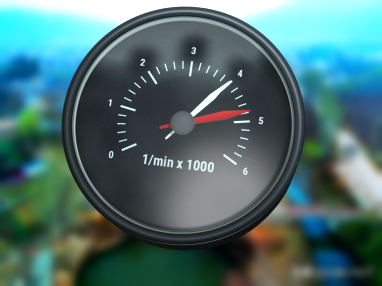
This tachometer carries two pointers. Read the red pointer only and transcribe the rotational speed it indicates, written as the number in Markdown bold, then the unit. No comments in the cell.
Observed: **4800** rpm
